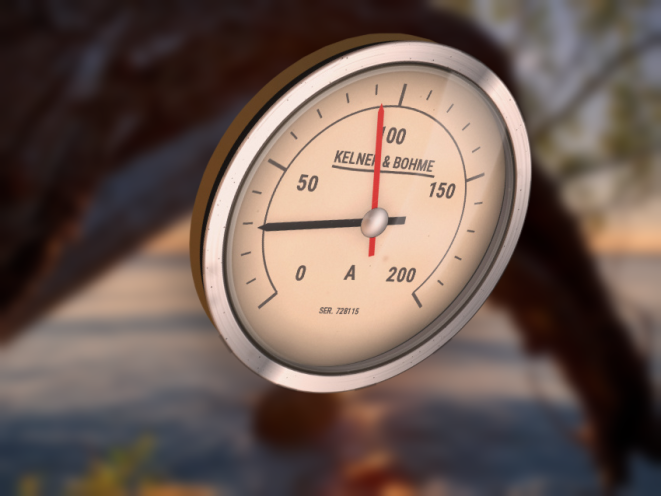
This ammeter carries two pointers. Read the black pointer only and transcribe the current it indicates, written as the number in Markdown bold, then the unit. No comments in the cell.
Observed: **30** A
